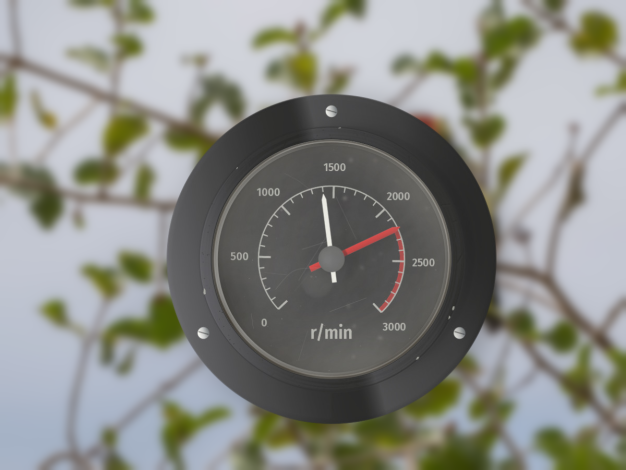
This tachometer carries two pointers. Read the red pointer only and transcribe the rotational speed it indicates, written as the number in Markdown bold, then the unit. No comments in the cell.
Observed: **2200** rpm
